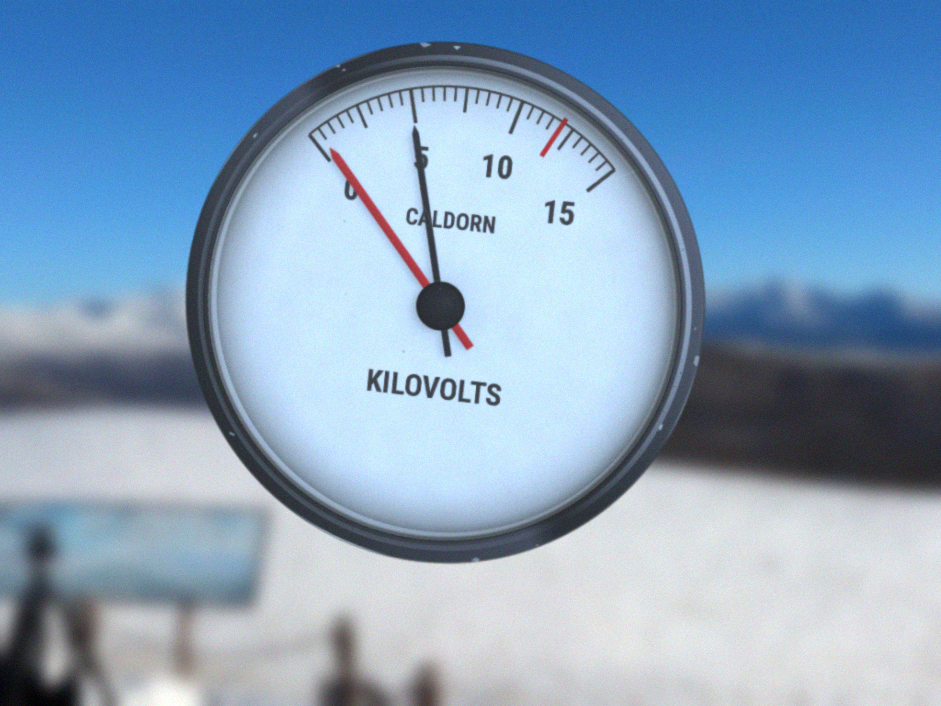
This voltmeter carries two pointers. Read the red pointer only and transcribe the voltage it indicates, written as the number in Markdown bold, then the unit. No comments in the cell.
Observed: **0.5** kV
